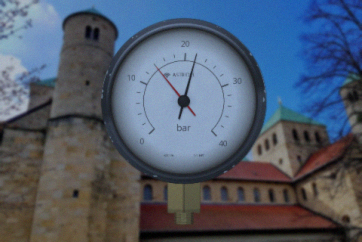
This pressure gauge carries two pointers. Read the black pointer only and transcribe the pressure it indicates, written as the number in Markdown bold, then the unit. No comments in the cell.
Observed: **22** bar
